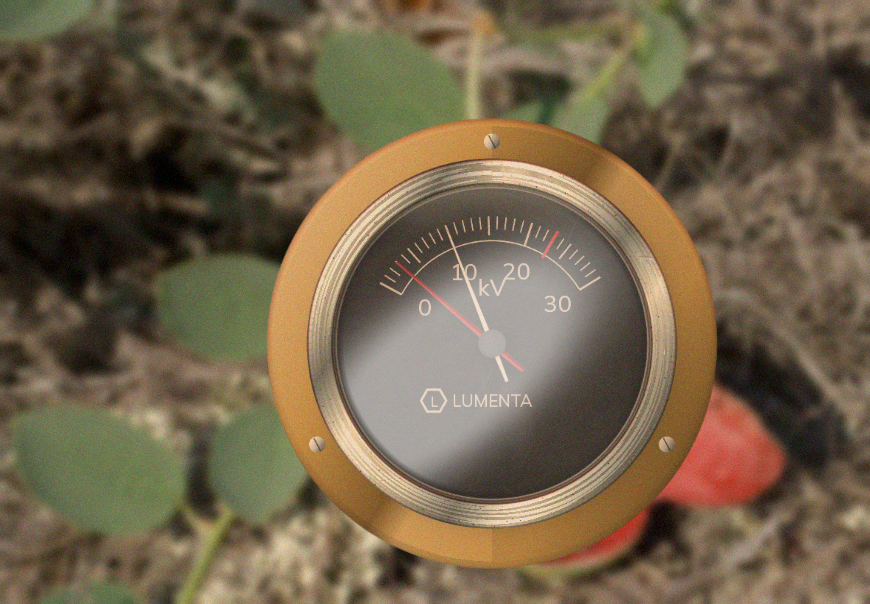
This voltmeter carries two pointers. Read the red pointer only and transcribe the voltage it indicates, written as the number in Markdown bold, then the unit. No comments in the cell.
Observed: **3** kV
